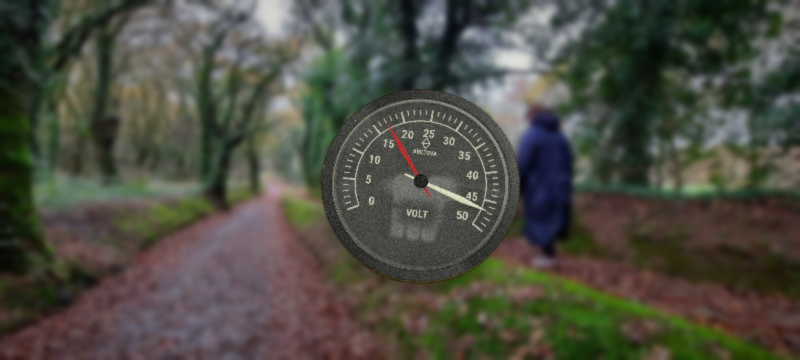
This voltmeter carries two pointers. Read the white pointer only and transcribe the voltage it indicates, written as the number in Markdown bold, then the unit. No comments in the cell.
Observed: **47** V
